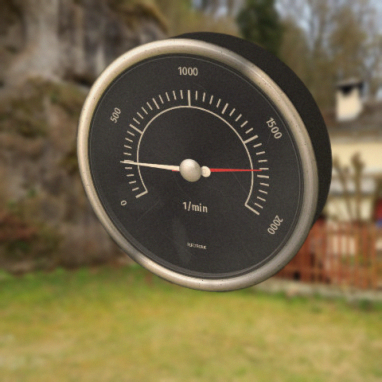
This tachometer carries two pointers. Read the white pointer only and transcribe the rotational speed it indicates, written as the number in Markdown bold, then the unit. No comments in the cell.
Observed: **250** rpm
